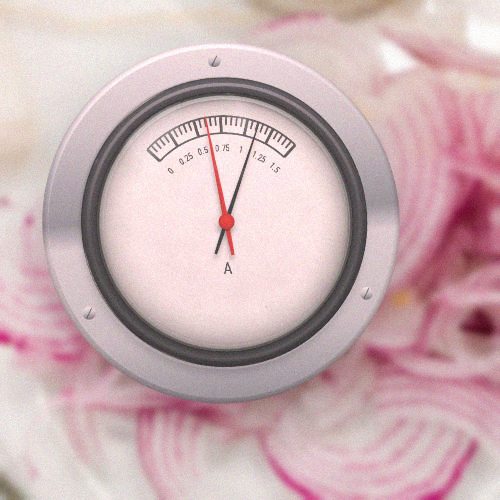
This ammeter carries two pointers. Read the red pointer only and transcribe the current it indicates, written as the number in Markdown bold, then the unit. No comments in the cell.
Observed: **0.6** A
